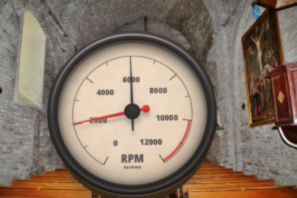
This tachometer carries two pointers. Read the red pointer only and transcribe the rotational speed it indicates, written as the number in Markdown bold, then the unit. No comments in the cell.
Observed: **2000** rpm
